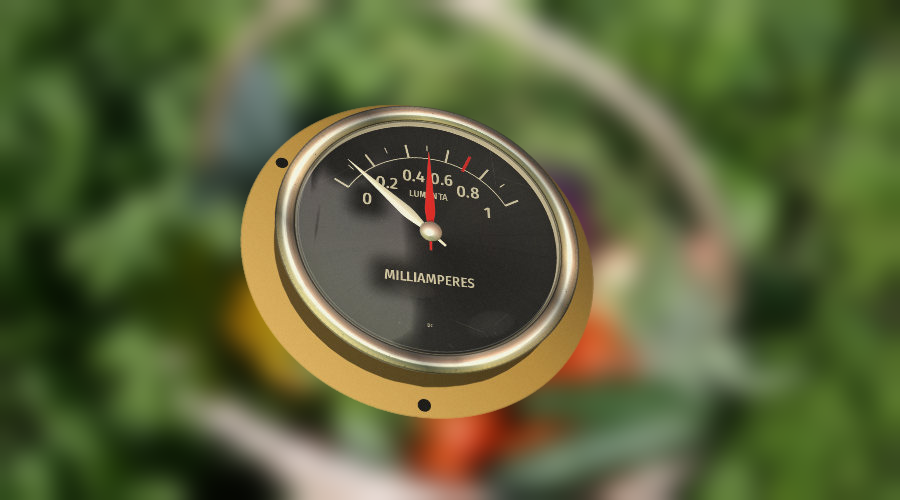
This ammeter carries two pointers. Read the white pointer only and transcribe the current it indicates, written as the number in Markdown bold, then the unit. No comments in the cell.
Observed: **0.1** mA
